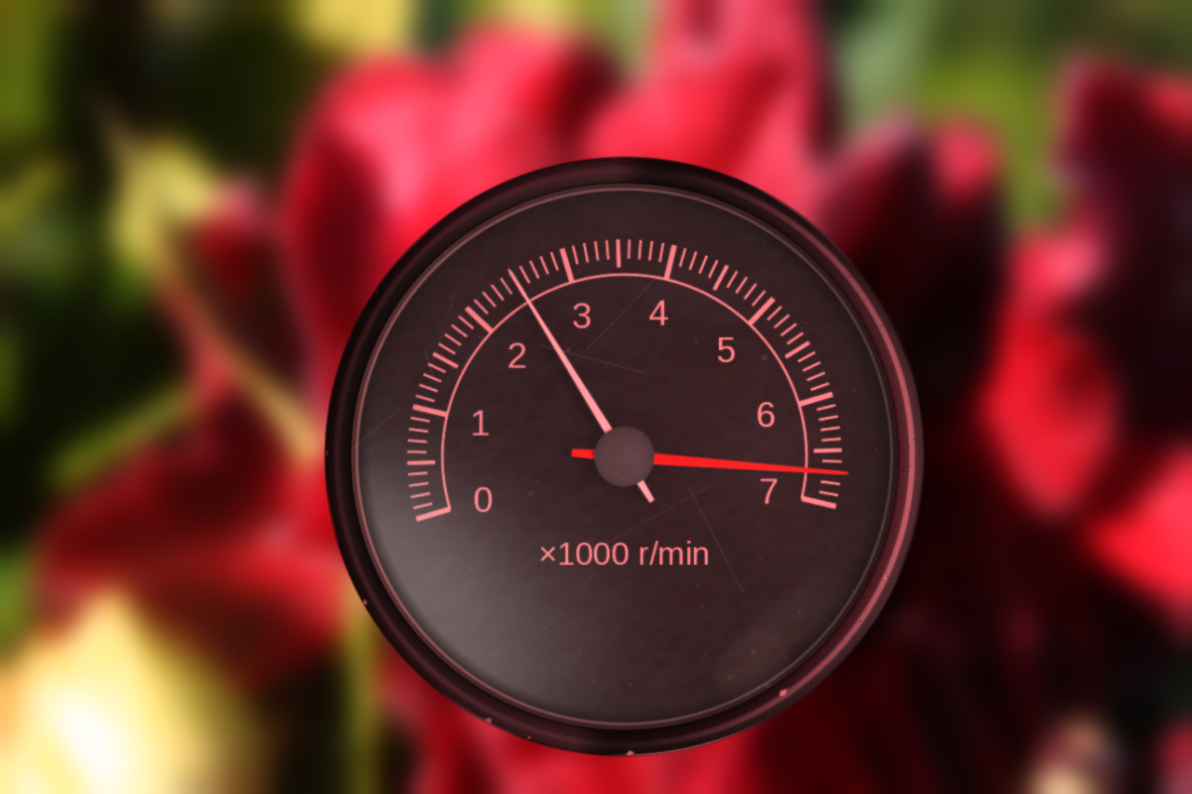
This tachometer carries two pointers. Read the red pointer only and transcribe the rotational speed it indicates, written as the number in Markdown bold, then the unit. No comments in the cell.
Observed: **6700** rpm
